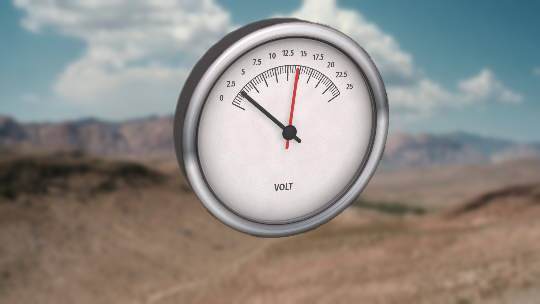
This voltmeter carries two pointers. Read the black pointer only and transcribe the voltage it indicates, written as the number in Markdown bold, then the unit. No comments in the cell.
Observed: **2.5** V
